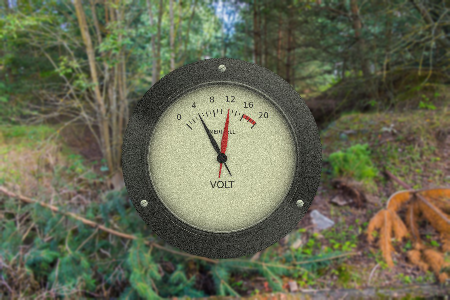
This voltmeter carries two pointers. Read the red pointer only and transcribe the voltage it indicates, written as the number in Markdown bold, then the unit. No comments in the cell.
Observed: **12** V
